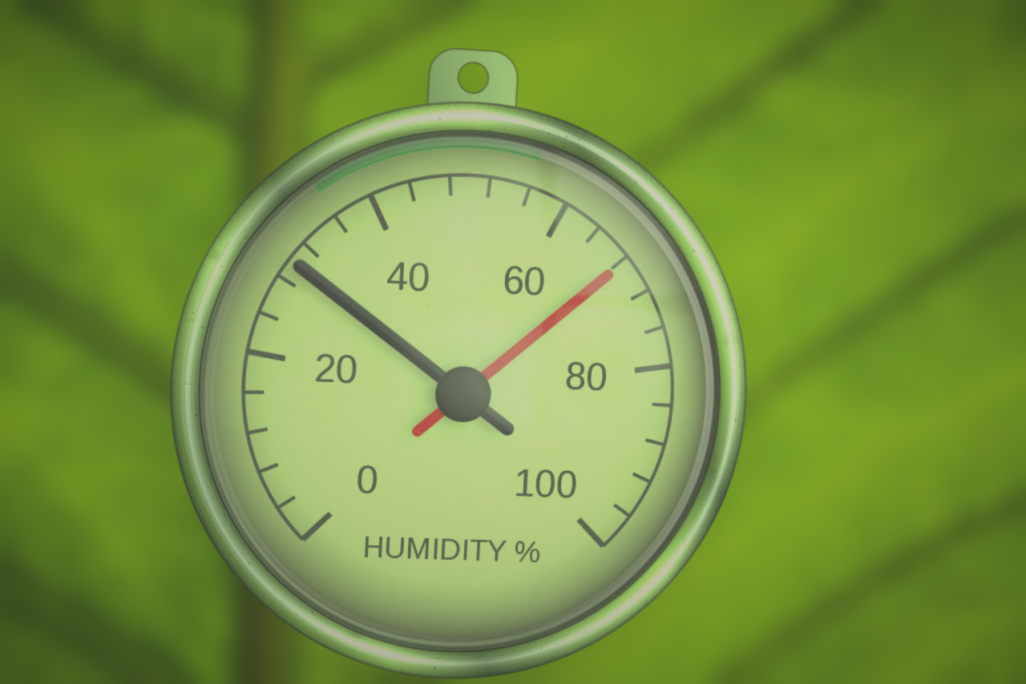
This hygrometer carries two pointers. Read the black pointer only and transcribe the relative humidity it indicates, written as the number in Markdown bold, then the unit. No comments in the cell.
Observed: **30** %
